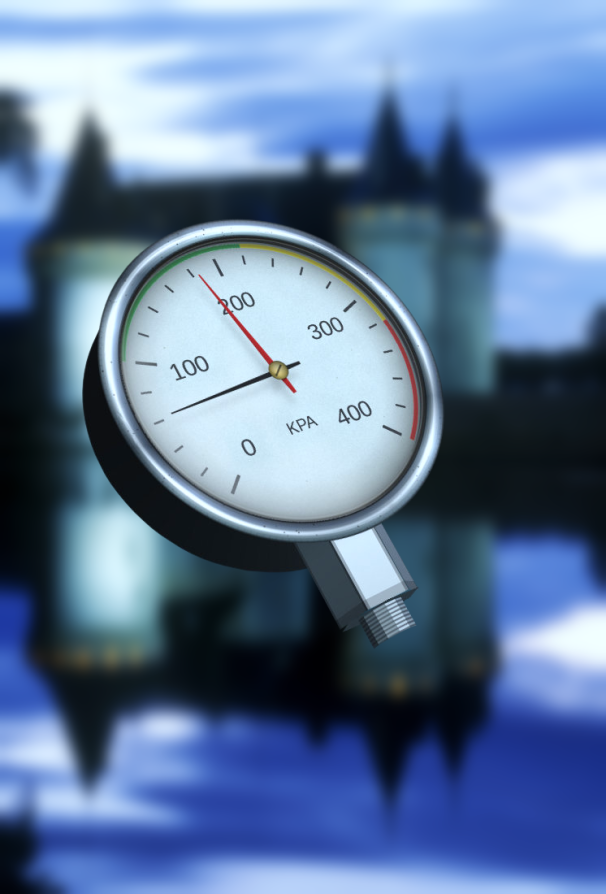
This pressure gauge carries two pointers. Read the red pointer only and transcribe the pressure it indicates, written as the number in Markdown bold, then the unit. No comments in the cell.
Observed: **180** kPa
